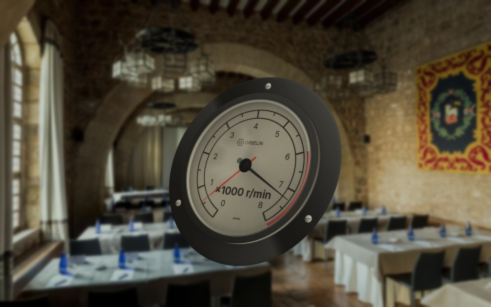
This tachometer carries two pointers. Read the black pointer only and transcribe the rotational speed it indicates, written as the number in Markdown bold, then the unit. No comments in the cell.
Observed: **7250** rpm
